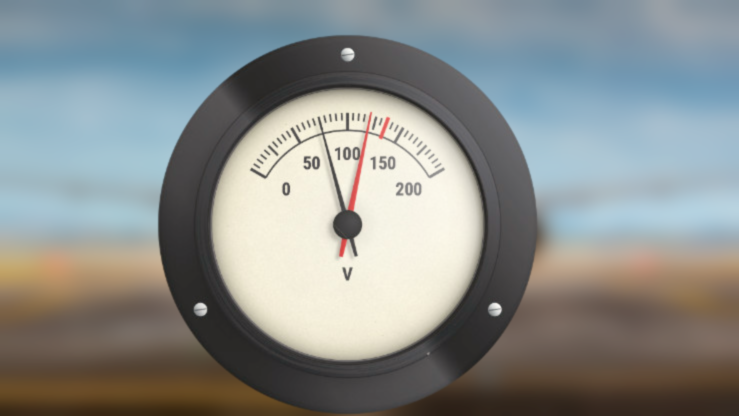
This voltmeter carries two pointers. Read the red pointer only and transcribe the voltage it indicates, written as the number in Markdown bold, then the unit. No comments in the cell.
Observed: **120** V
